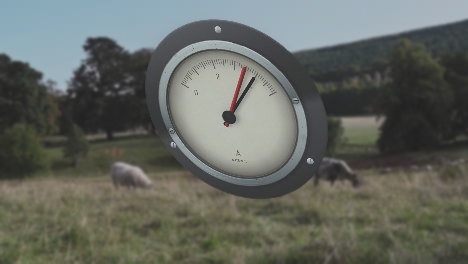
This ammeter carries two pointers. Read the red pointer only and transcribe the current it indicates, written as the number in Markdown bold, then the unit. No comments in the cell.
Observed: **3.5** A
